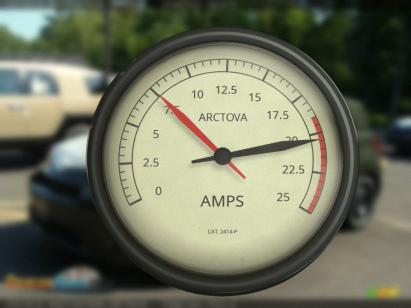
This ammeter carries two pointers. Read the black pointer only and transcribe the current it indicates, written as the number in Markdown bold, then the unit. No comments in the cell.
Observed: **20.5** A
